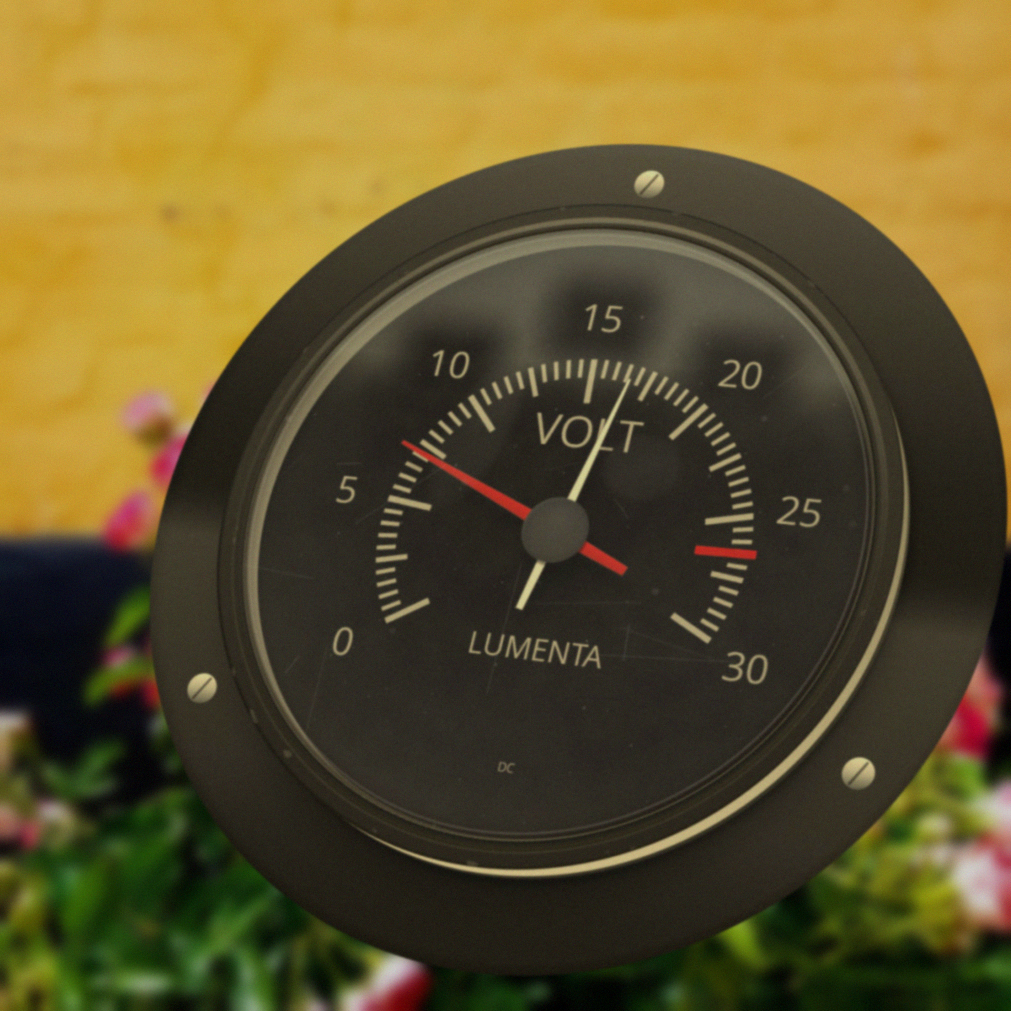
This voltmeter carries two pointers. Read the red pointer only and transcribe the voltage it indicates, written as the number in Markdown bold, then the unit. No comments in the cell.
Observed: **7** V
